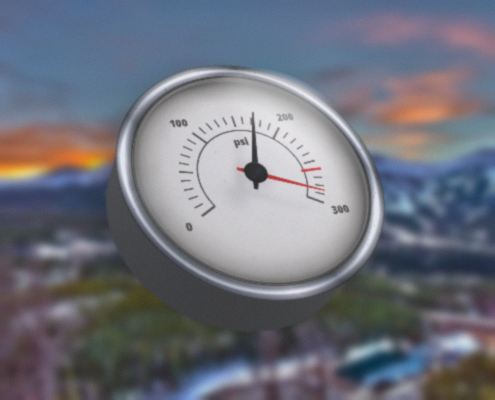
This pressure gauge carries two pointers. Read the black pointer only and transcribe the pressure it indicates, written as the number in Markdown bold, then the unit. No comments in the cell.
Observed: **170** psi
